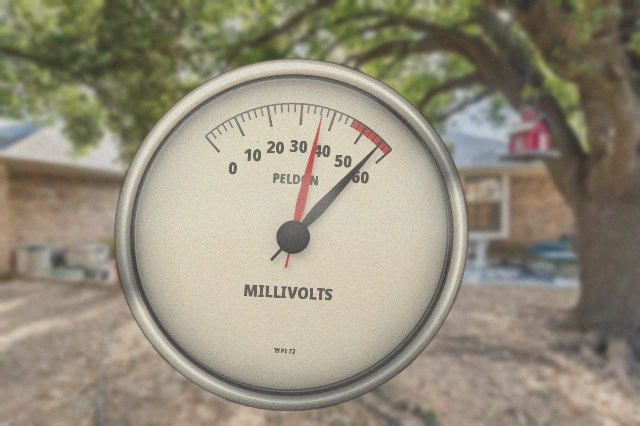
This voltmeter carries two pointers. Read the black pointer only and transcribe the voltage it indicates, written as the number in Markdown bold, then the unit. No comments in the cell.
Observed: **56** mV
